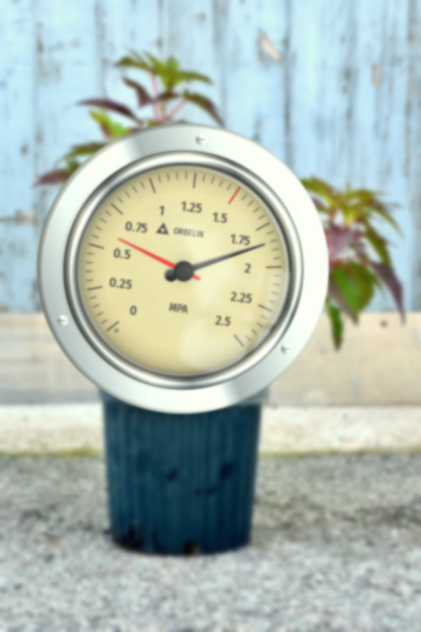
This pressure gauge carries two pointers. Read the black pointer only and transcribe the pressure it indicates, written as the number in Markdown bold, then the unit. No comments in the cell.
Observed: **1.85** MPa
